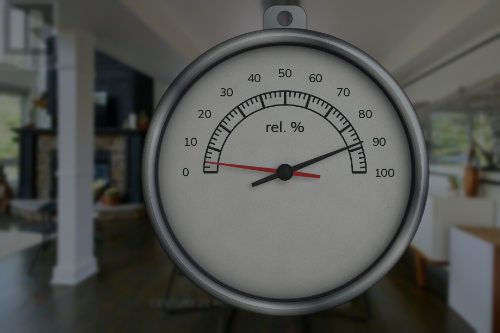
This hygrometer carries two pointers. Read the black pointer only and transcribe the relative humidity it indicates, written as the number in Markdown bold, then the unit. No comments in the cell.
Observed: **88** %
